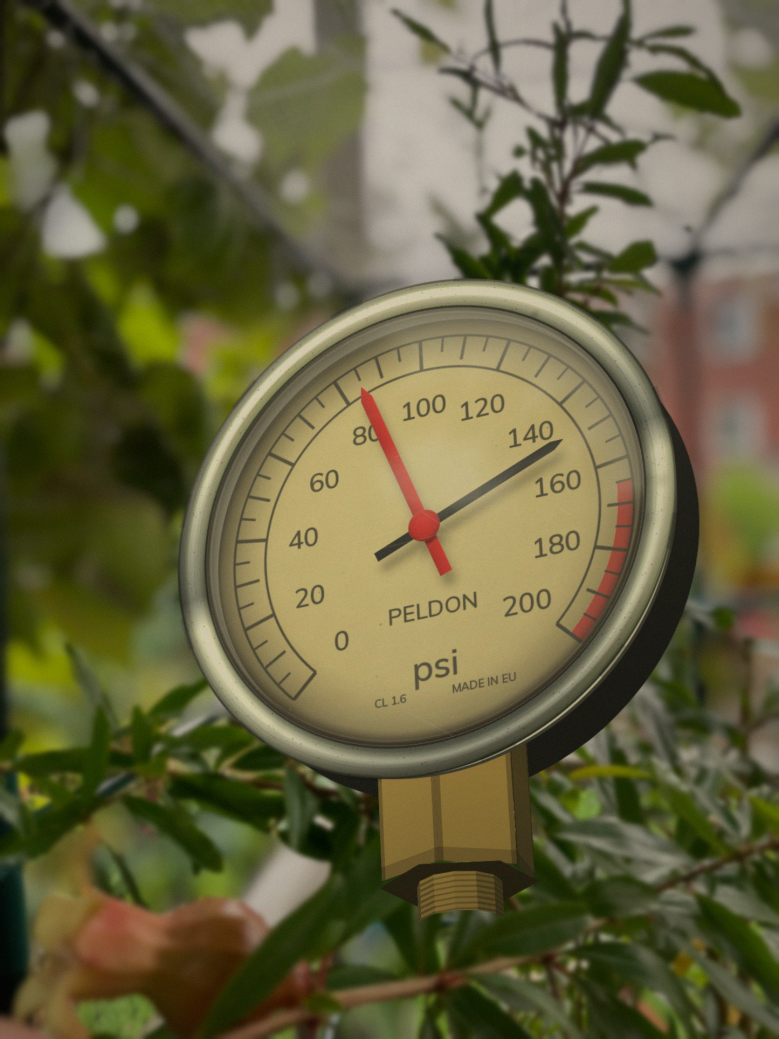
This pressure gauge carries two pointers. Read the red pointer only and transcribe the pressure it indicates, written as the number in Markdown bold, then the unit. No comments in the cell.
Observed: **85** psi
